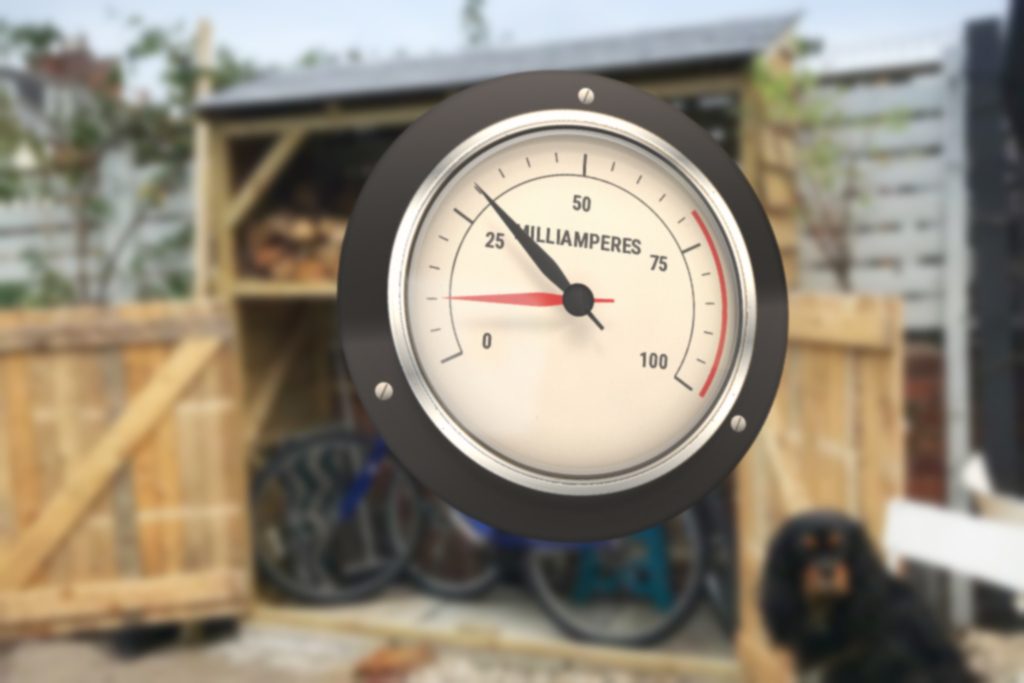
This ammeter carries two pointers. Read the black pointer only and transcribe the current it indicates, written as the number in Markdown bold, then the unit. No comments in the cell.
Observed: **30** mA
